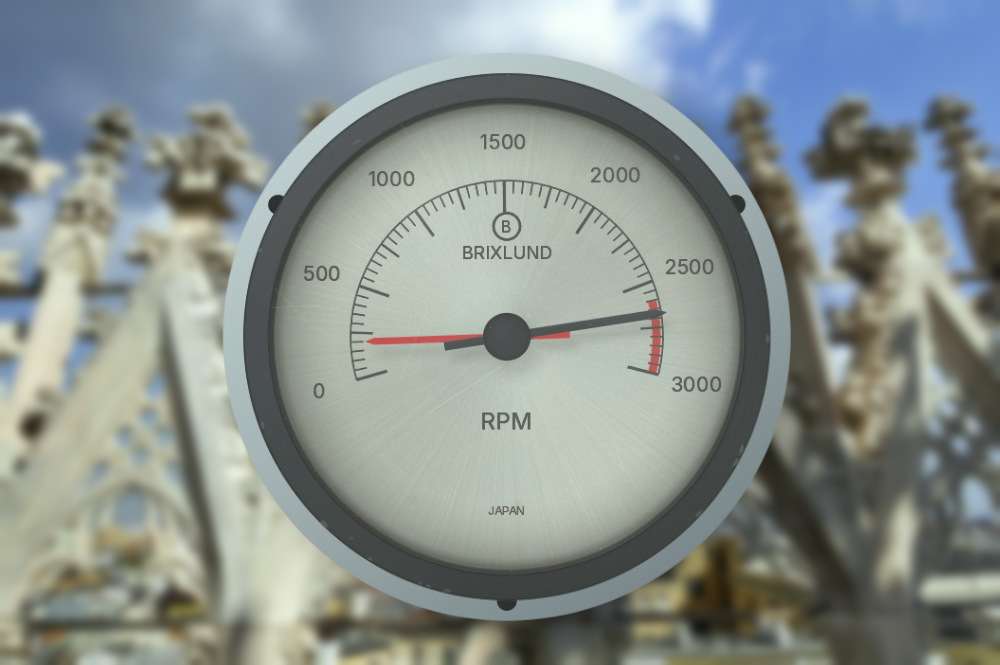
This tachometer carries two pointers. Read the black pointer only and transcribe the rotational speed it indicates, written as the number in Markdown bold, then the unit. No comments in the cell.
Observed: **2675** rpm
